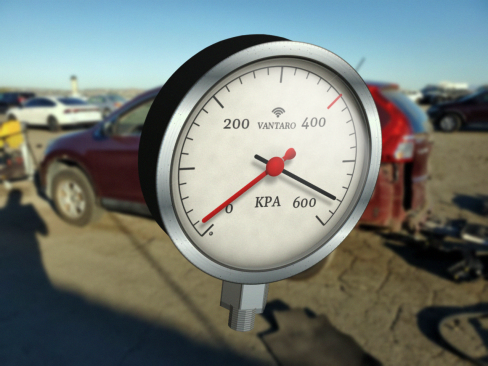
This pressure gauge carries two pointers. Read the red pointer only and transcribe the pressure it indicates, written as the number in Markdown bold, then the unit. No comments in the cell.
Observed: **20** kPa
